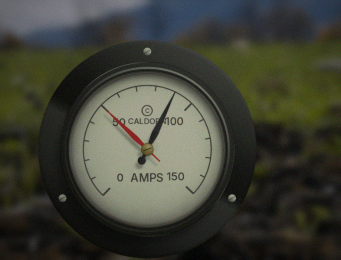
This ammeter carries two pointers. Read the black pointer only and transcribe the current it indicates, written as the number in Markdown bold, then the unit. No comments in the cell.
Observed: **90** A
